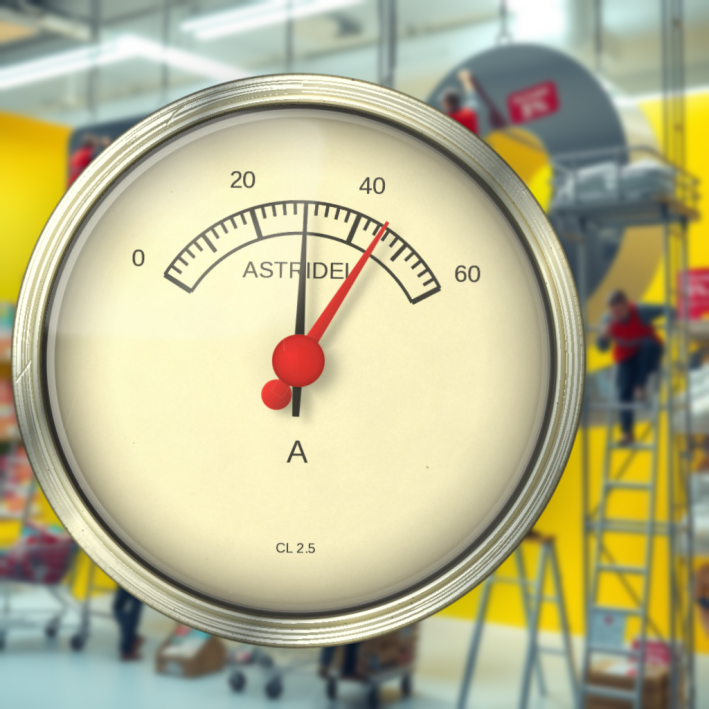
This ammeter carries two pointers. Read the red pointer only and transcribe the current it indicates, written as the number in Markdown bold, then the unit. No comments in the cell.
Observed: **45** A
